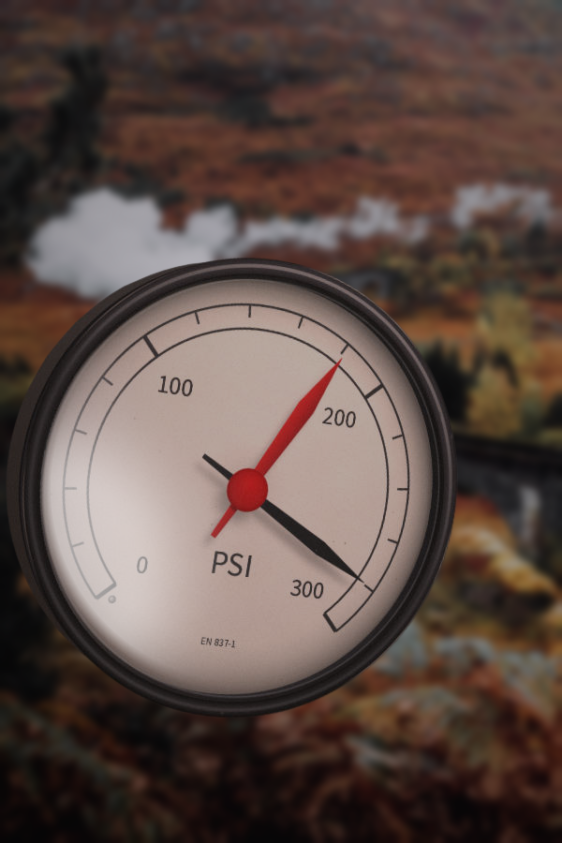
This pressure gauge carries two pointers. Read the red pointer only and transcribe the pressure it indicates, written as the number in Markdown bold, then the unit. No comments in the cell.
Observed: **180** psi
